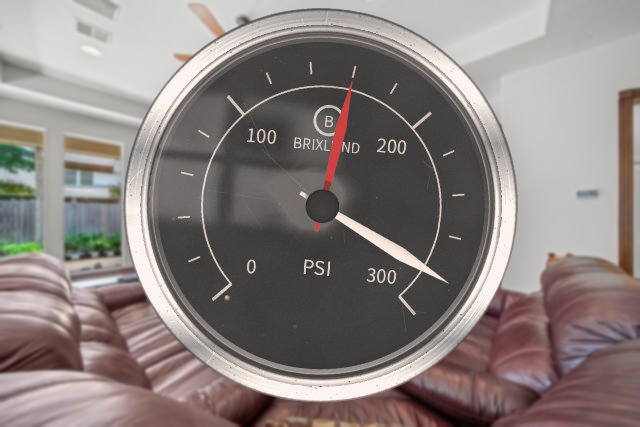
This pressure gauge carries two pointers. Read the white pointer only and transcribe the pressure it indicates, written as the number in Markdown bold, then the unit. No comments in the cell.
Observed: **280** psi
